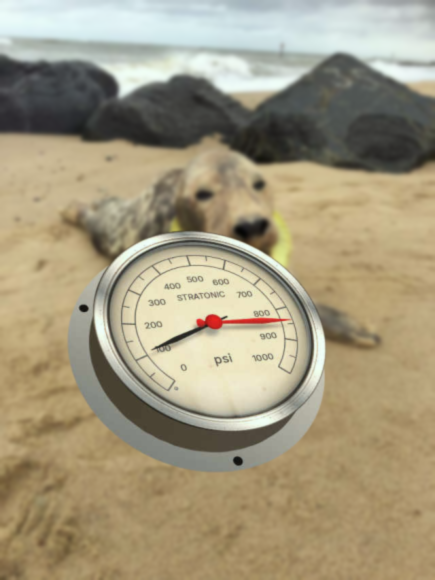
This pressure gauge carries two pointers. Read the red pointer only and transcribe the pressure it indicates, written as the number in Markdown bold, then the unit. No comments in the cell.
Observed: **850** psi
